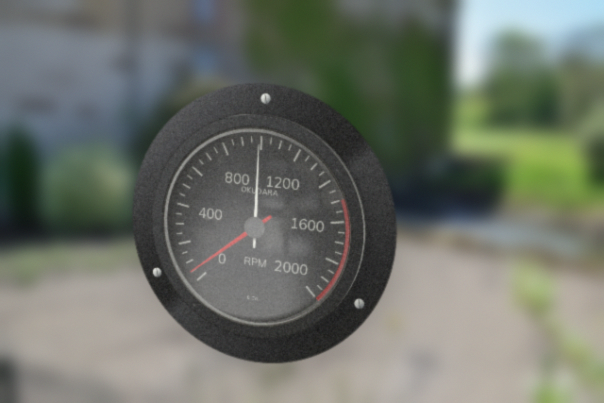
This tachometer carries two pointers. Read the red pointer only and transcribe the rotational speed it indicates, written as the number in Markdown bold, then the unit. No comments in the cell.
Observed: **50** rpm
